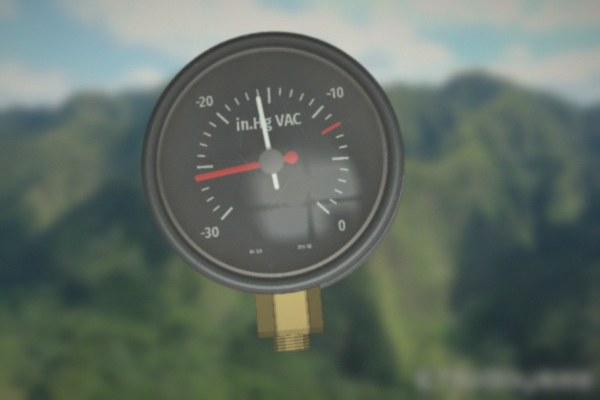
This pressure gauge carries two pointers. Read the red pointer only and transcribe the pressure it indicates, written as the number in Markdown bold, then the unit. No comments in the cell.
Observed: **-26** inHg
